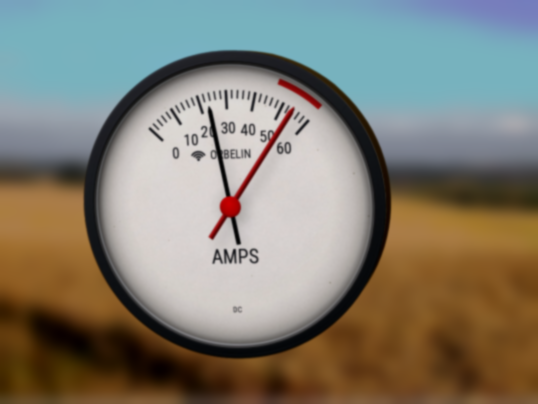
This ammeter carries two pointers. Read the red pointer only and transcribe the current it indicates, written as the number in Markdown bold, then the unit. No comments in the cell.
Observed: **54** A
